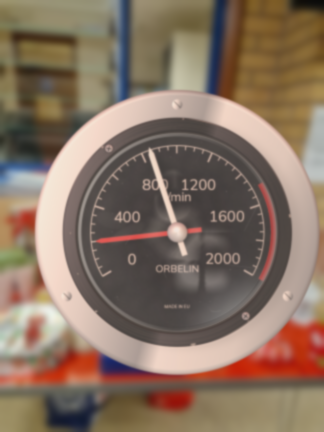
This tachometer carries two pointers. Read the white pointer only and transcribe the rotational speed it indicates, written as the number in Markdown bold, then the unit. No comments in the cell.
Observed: **850** rpm
